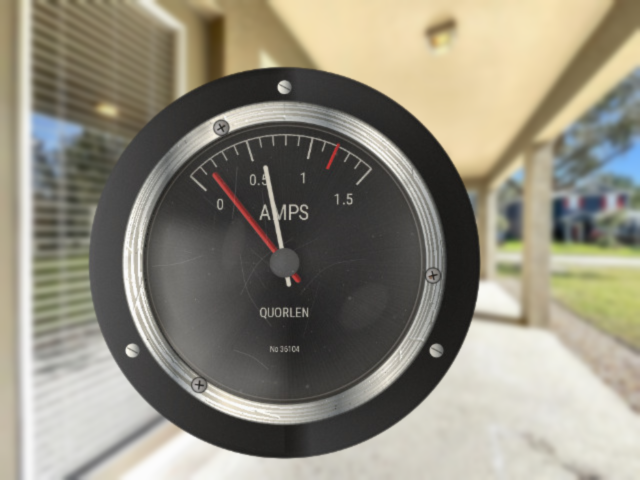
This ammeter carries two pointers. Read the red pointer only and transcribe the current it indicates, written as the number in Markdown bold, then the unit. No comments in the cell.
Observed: **0.15** A
